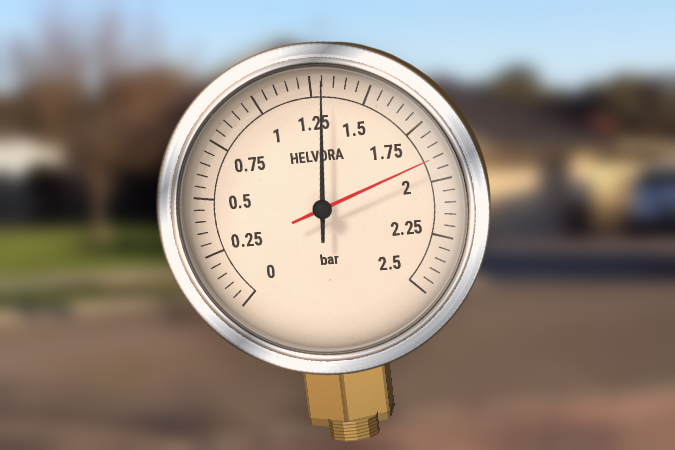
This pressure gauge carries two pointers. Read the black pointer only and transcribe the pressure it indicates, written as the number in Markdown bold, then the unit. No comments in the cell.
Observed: **1.3** bar
